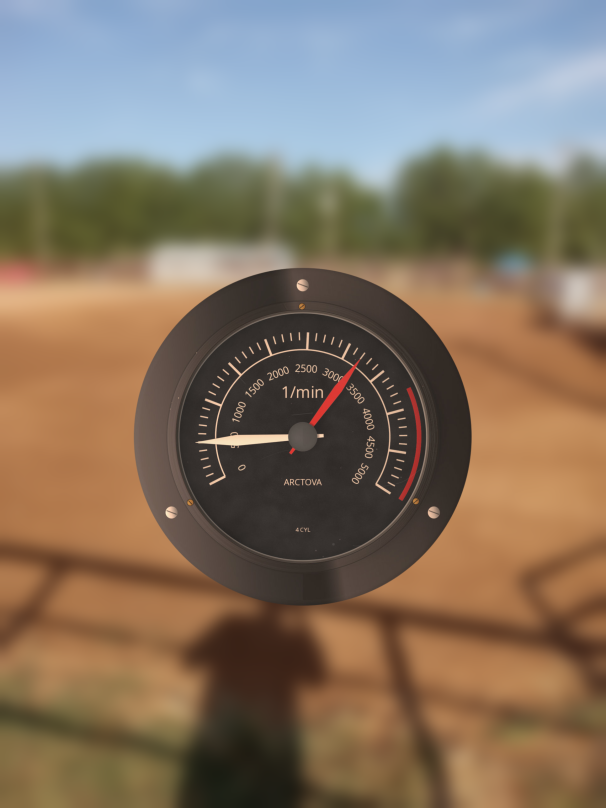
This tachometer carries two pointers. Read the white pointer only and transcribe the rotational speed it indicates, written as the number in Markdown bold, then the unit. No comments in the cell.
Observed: **500** rpm
